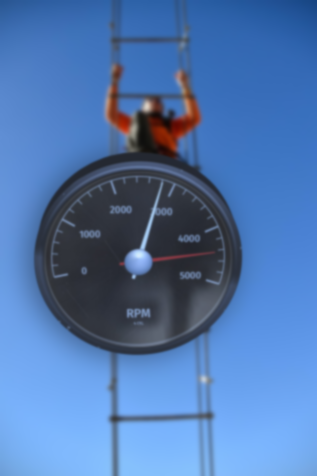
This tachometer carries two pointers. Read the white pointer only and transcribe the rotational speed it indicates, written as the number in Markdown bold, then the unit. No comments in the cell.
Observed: **2800** rpm
